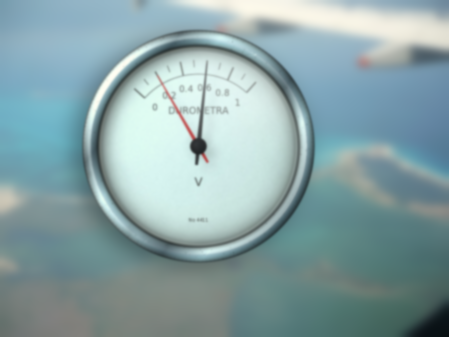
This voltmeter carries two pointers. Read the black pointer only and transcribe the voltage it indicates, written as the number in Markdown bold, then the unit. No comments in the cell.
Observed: **0.6** V
